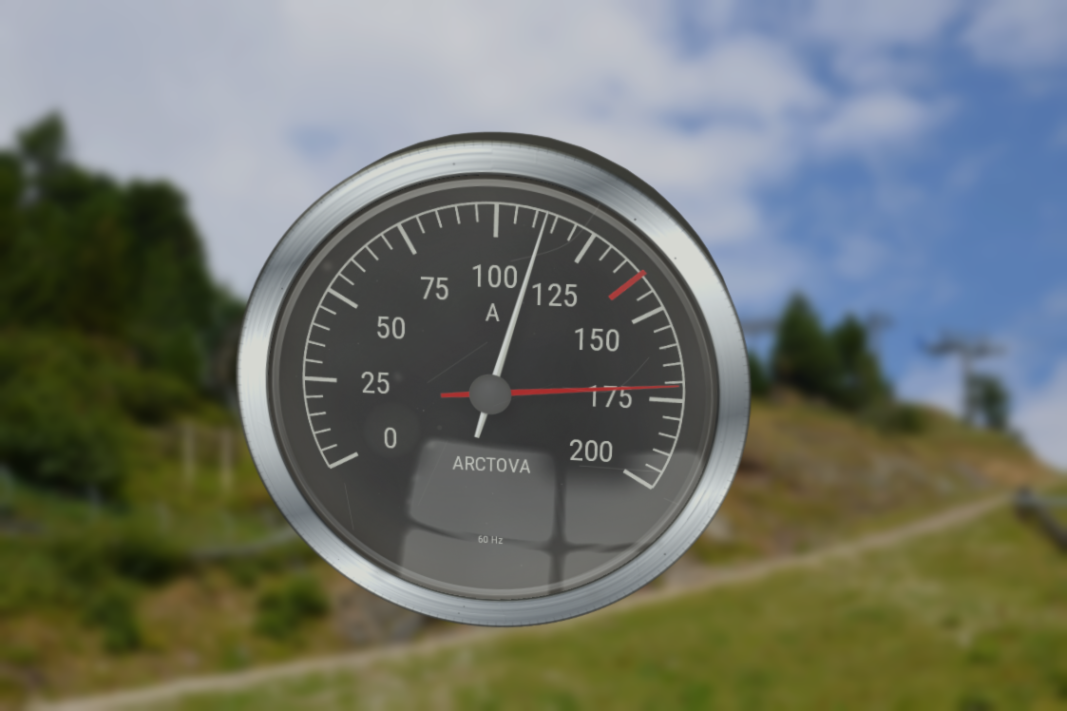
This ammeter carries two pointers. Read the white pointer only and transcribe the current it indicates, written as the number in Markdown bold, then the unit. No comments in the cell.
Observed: **112.5** A
